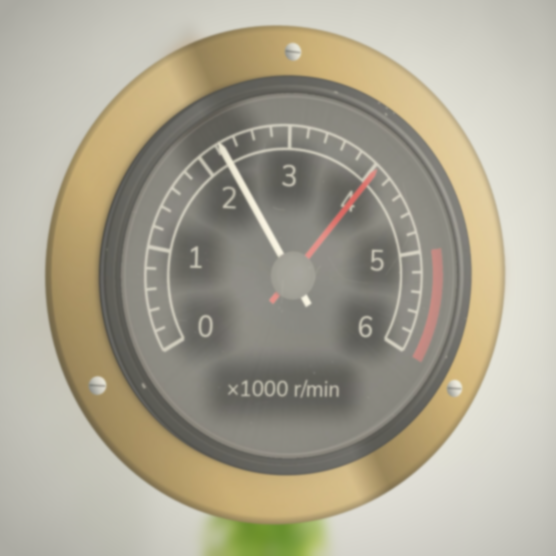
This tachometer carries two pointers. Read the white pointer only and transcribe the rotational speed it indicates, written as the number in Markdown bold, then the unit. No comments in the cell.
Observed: **2200** rpm
